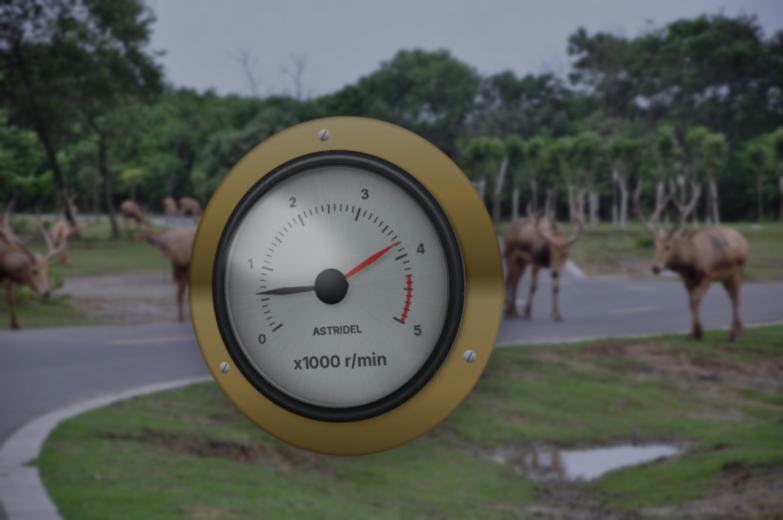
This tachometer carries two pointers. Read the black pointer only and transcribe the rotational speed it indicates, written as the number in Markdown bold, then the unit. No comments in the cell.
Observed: **600** rpm
